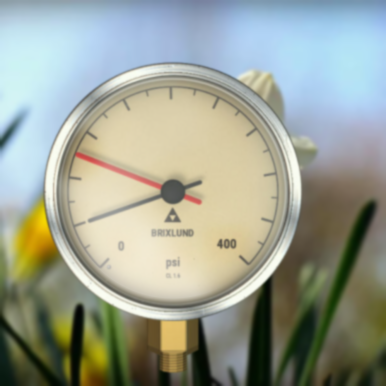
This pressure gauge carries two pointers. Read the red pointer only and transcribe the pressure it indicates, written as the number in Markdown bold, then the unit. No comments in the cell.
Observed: **100** psi
